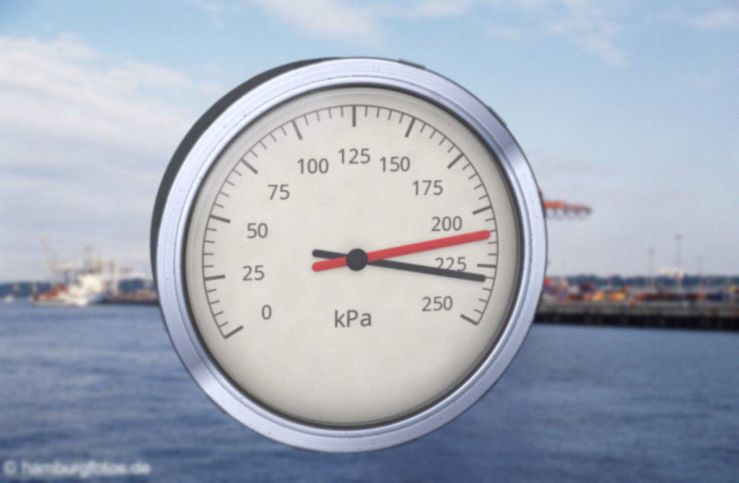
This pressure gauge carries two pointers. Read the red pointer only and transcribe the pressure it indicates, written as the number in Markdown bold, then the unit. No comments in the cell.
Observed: **210** kPa
